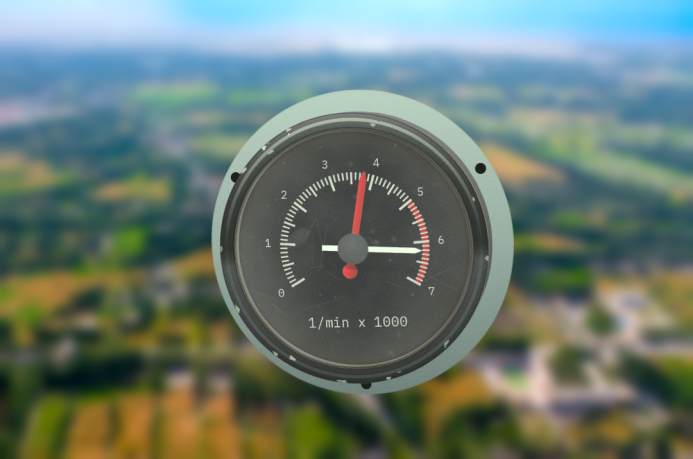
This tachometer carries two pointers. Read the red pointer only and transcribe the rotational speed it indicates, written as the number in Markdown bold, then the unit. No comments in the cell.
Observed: **3800** rpm
